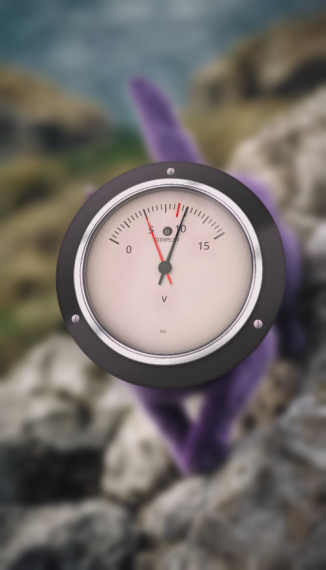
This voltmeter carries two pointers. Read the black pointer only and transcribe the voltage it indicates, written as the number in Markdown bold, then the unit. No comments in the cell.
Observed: **10** V
